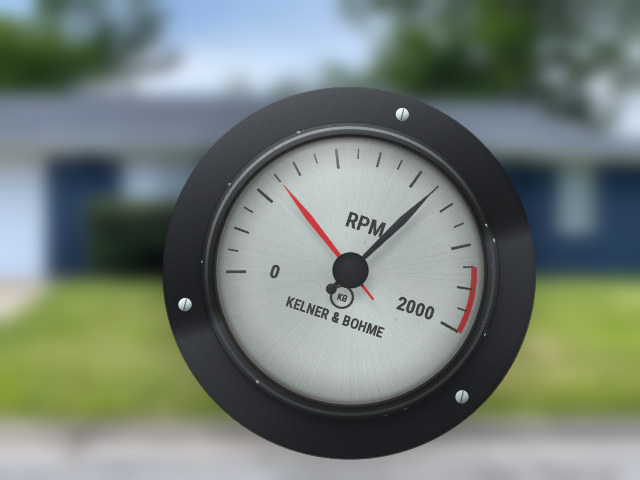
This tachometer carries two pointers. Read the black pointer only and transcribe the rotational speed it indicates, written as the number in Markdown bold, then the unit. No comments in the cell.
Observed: **1300** rpm
